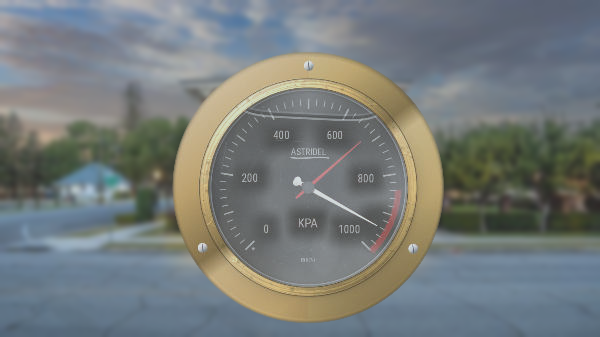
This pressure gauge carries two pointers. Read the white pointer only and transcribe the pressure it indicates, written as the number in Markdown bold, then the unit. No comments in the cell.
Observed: **940** kPa
